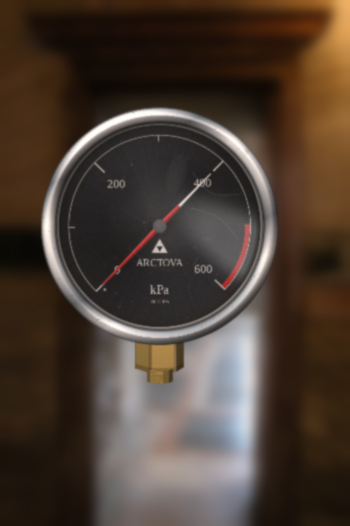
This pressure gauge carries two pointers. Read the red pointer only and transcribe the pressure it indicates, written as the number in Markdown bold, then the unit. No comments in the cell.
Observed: **0** kPa
